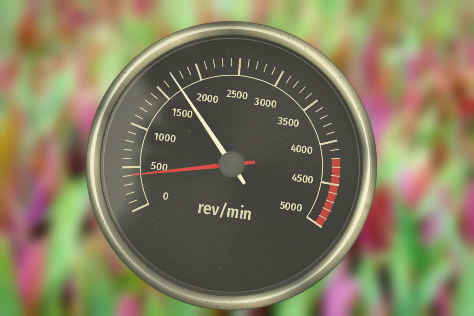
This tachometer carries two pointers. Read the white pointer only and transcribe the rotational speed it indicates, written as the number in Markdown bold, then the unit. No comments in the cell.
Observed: **1700** rpm
